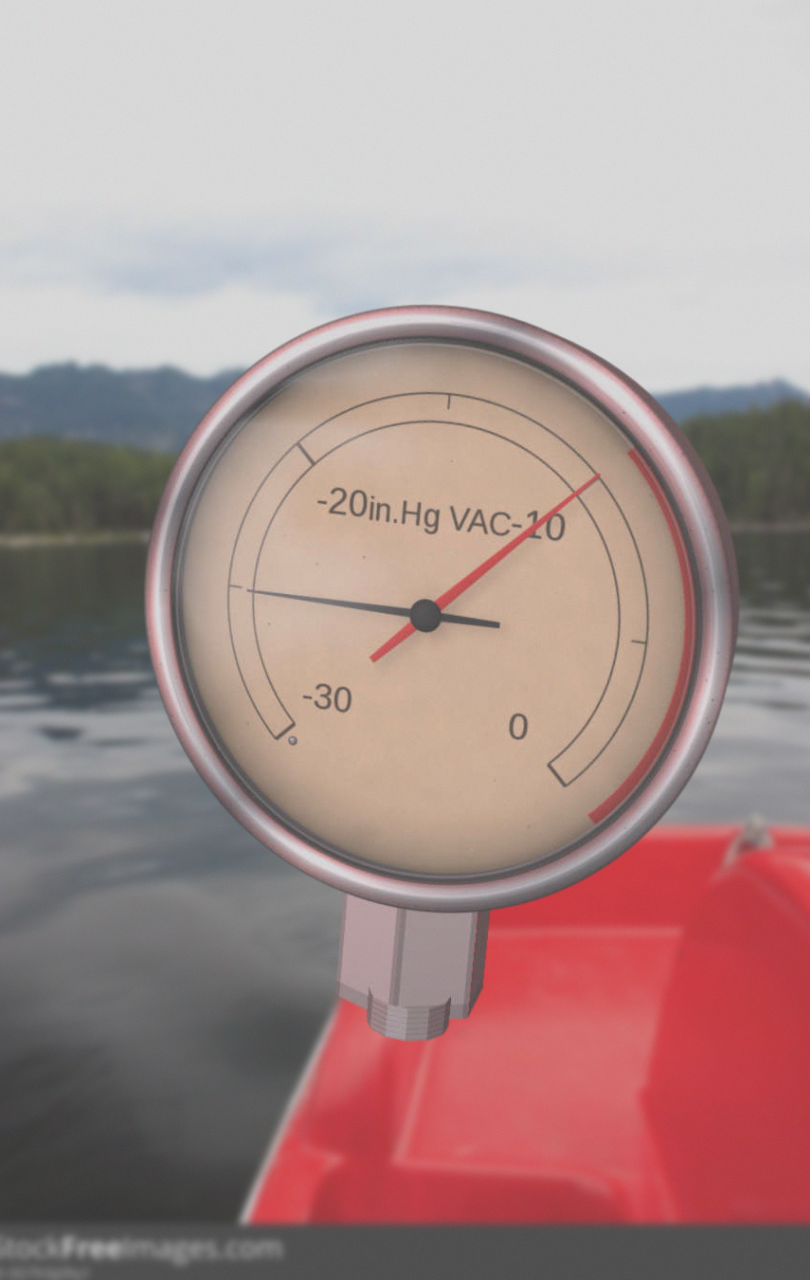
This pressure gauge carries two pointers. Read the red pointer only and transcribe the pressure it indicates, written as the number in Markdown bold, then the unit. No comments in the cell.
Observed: **-10** inHg
